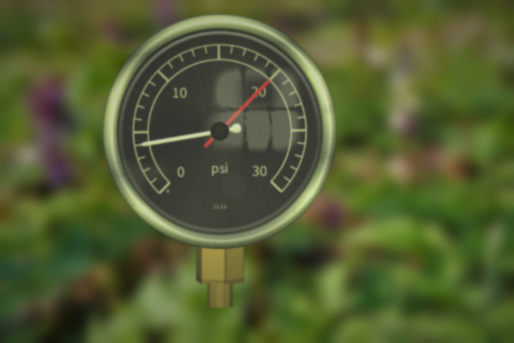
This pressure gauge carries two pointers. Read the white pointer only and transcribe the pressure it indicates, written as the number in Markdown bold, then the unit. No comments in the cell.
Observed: **4** psi
